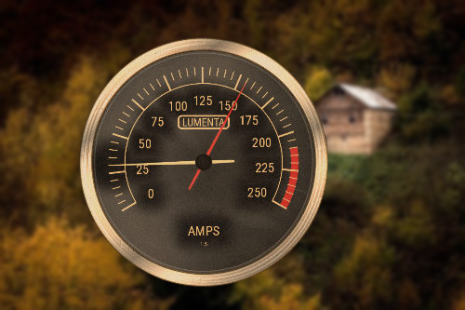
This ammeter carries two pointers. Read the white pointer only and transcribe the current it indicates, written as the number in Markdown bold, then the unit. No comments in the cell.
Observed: **30** A
